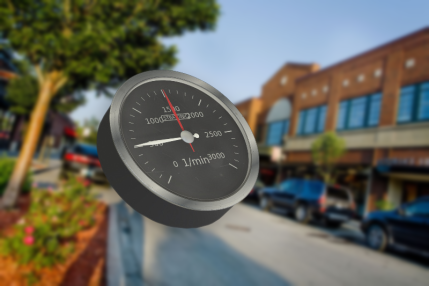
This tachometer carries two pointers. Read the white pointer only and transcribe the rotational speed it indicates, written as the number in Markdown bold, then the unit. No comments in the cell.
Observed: **500** rpm
